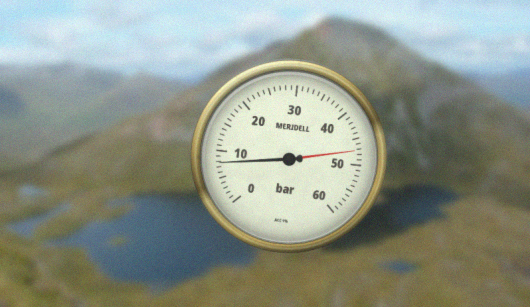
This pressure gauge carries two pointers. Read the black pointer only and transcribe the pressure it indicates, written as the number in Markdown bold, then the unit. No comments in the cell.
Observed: **8** bar
